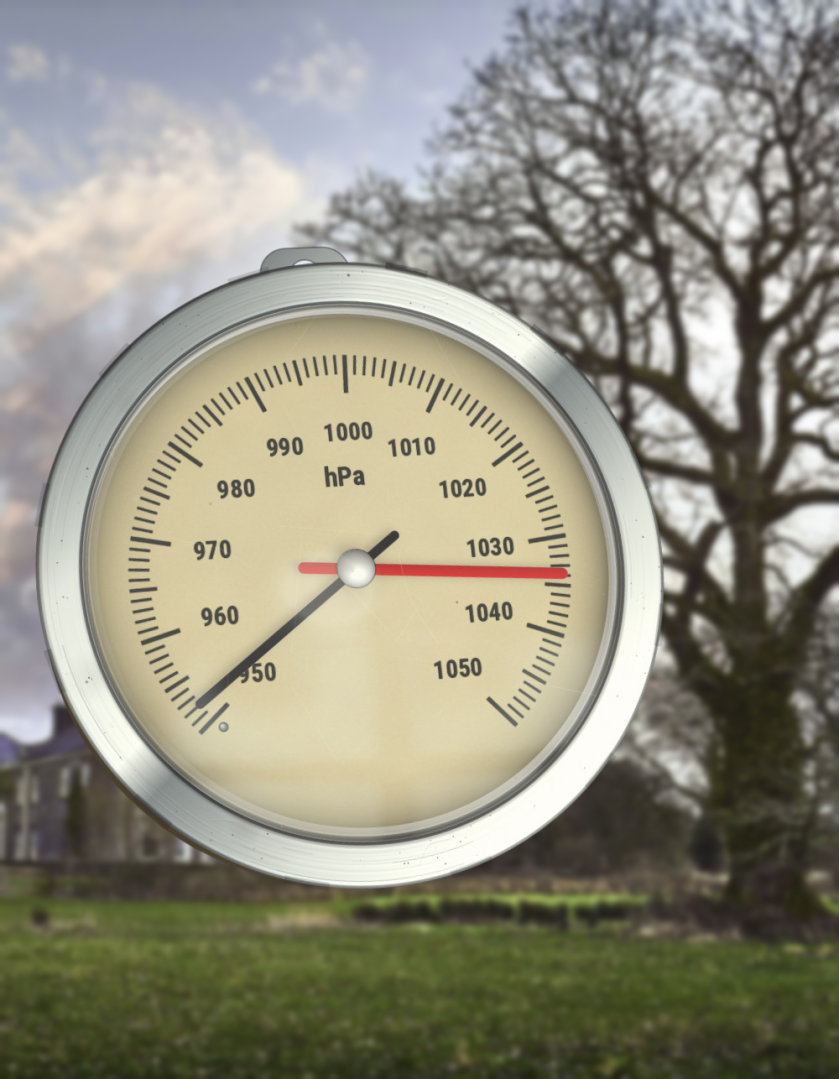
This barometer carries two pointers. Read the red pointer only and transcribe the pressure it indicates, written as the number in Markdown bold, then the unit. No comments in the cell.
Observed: **1034** hPa
